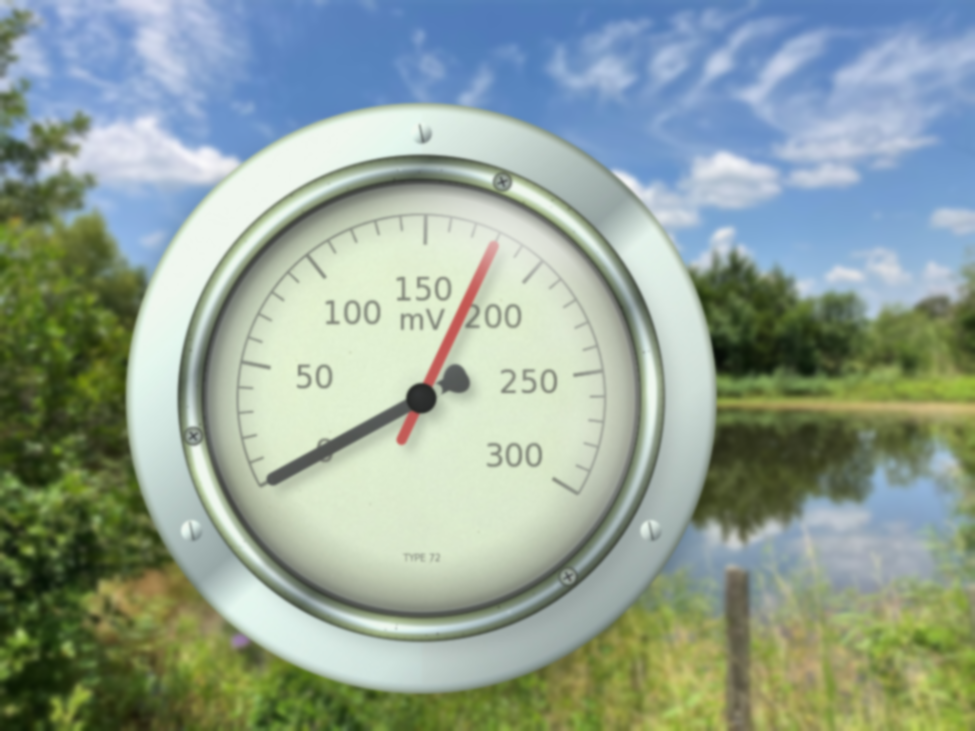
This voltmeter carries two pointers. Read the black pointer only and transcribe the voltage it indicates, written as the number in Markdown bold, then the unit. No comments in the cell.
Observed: **0** mV
